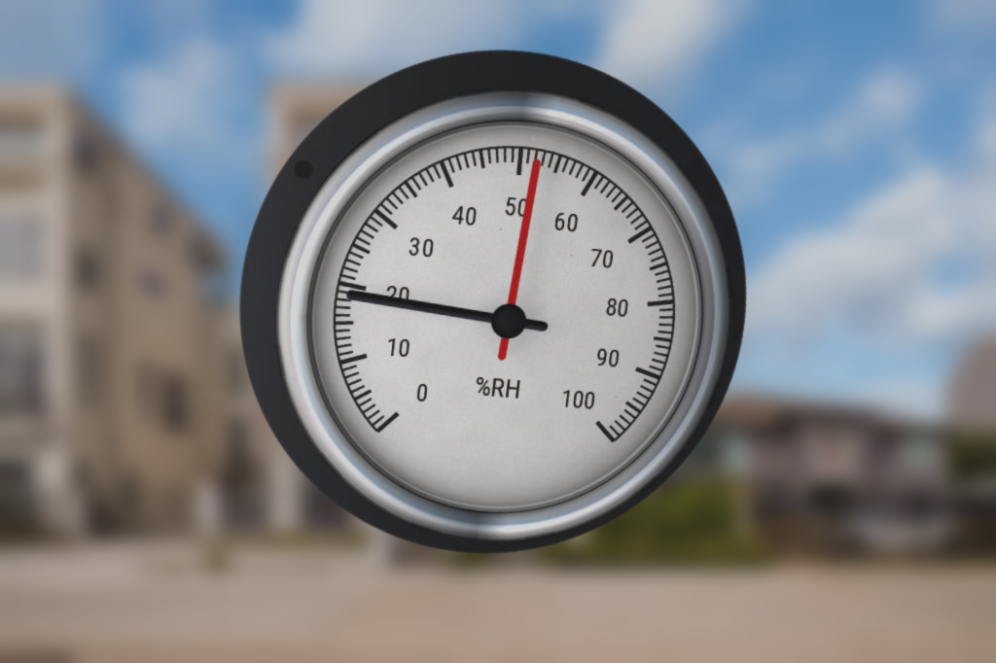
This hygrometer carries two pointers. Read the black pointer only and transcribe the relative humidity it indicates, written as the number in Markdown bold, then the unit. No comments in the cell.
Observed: **19** %
